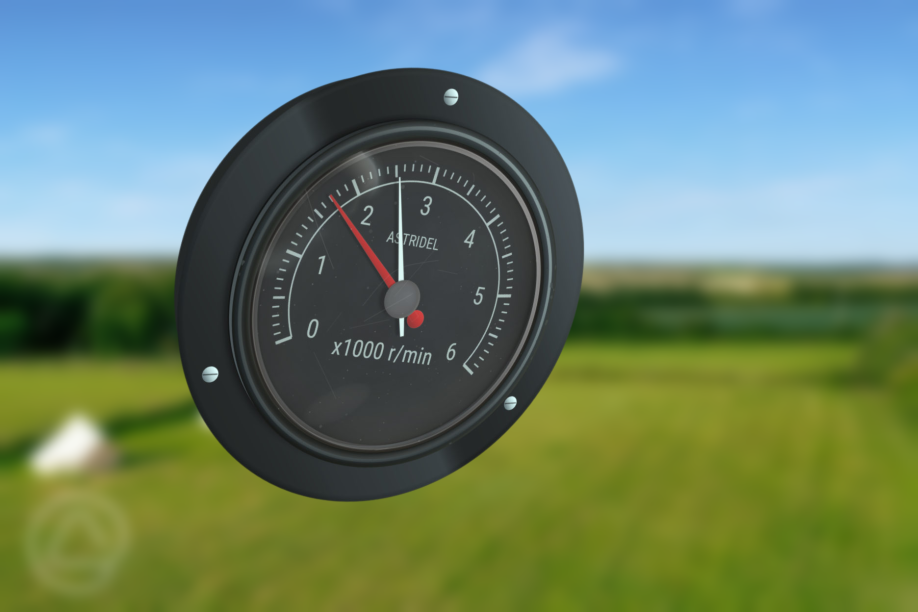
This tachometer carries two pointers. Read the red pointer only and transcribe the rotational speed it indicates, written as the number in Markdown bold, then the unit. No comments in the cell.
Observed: **1700** rpm
